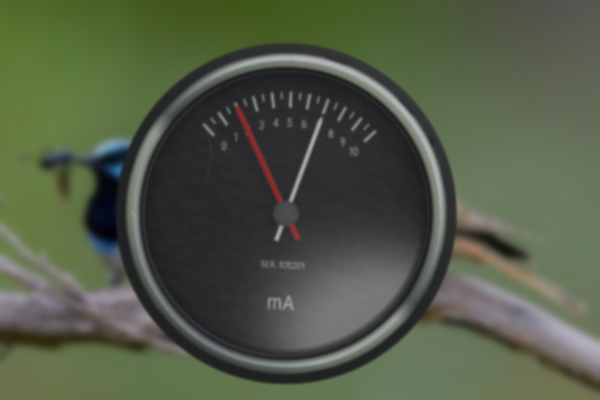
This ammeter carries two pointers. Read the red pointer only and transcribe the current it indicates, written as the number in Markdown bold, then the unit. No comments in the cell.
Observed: **2** mA
